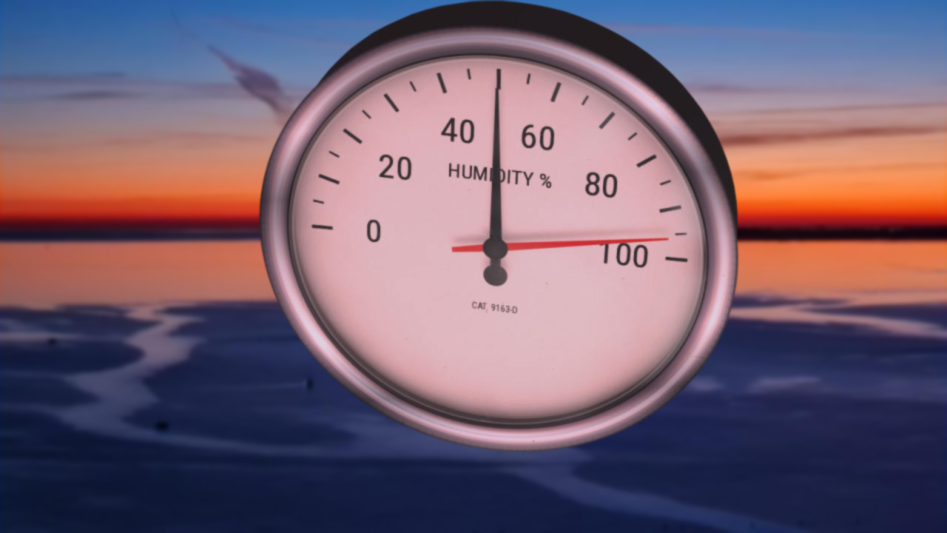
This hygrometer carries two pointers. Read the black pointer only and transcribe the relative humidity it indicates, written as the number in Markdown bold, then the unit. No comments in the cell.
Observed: **50** %
